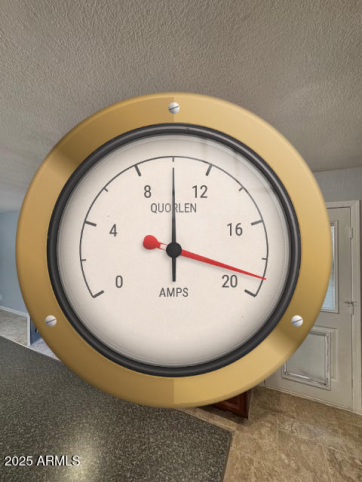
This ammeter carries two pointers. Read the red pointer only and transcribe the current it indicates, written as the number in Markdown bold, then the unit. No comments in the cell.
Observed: **19** A
